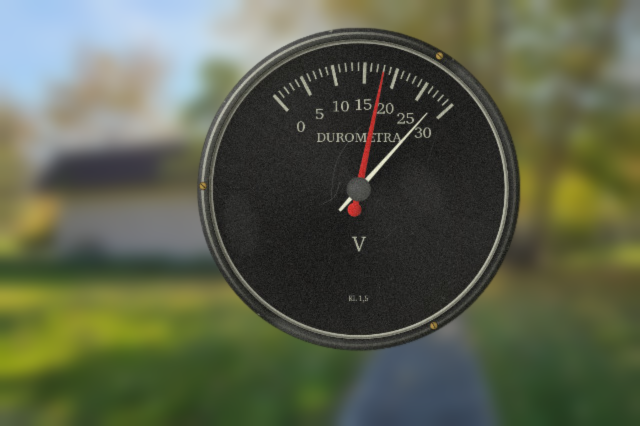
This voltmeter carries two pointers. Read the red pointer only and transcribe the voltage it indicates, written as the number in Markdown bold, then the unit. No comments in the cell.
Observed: **18** V
